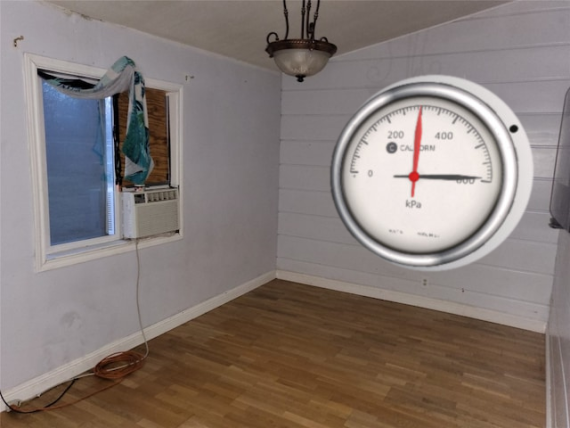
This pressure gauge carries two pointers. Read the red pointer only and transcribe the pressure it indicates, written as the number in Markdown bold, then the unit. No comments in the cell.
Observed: **300** kPa
